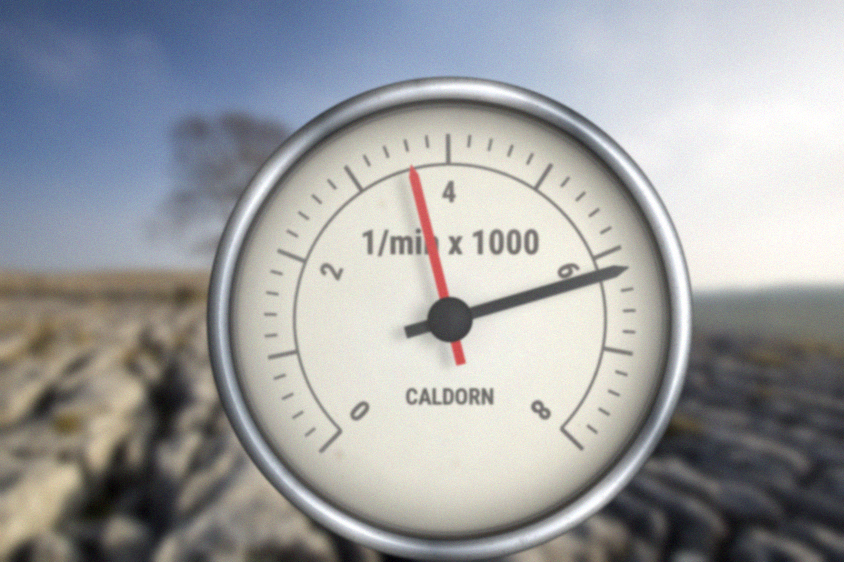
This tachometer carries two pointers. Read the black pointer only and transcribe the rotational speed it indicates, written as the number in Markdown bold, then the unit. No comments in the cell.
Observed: **6200** rpm
